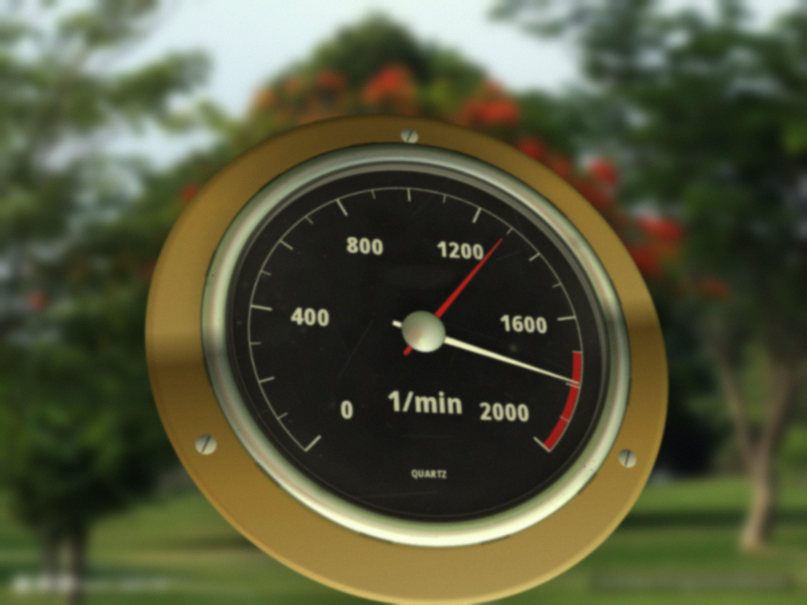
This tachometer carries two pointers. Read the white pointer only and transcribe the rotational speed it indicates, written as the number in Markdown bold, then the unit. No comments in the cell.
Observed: **1800** rpm
